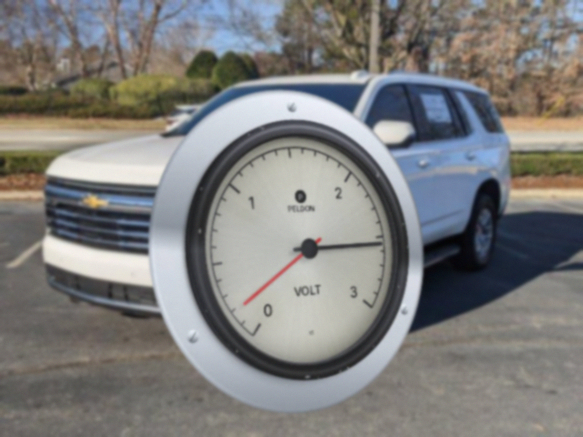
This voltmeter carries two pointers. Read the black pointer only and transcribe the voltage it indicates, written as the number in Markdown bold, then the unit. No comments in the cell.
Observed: **2.55** V
